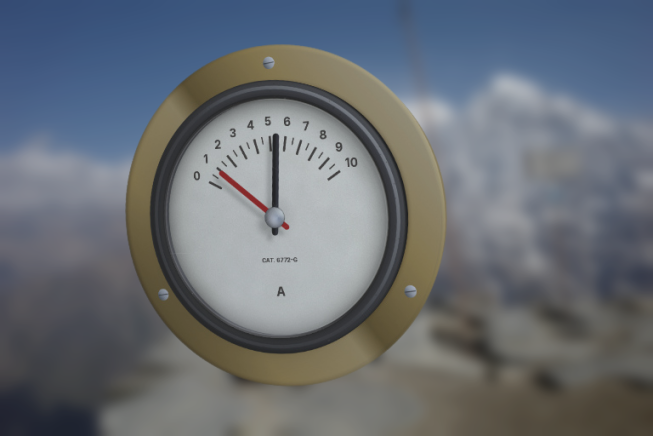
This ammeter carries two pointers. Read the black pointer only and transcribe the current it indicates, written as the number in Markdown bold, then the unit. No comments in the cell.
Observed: **5.5** A
